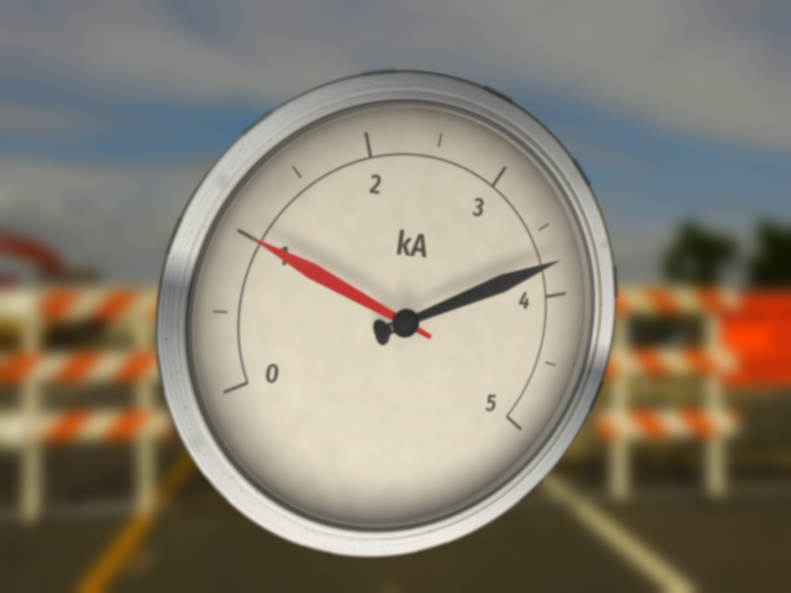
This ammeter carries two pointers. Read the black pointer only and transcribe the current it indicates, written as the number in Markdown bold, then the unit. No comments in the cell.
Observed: **3.75** kA
